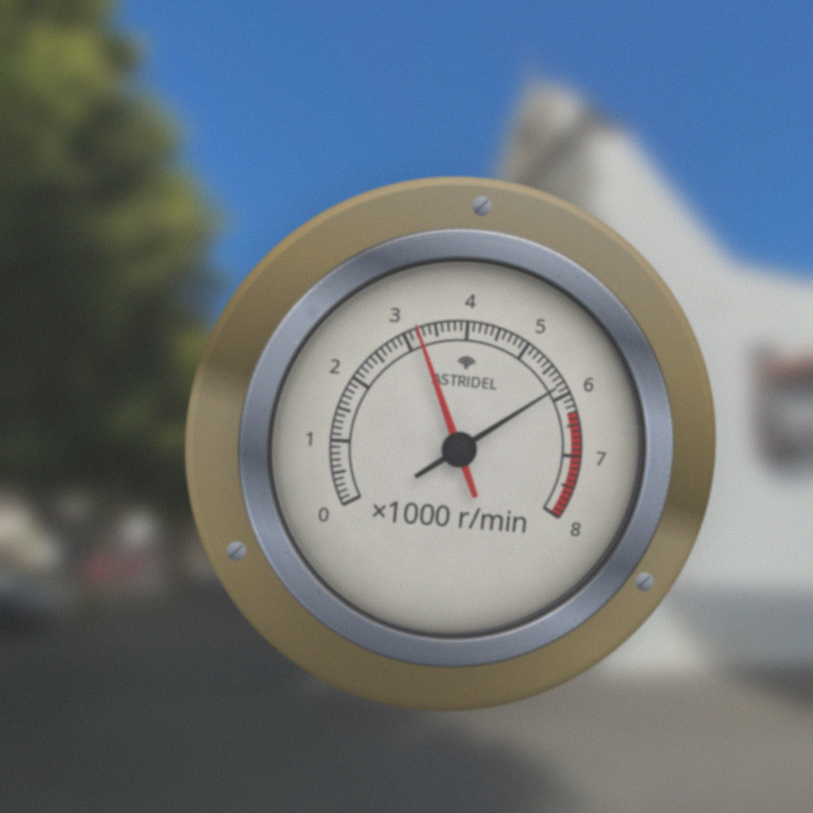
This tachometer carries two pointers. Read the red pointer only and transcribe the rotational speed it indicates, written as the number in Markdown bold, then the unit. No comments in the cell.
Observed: **3200** rpm
